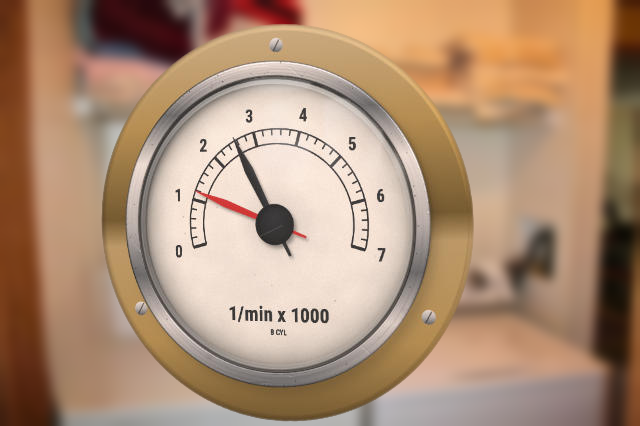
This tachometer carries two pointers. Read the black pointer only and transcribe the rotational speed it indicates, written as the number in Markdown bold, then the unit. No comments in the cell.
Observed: **2600** rpm
